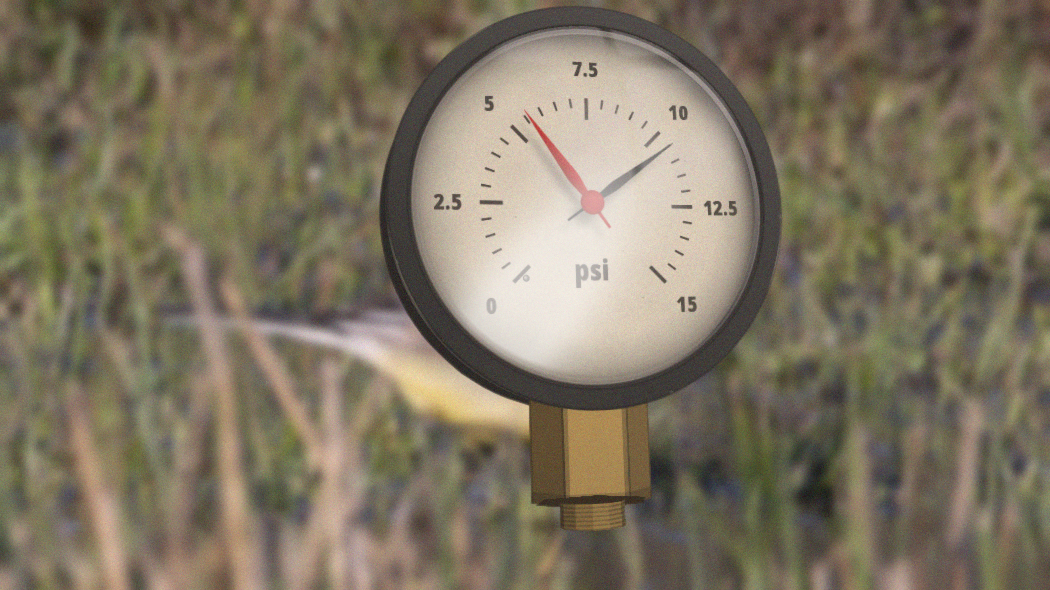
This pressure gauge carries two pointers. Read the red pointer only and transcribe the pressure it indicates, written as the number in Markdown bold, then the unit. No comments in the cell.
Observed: **5.5** psi
